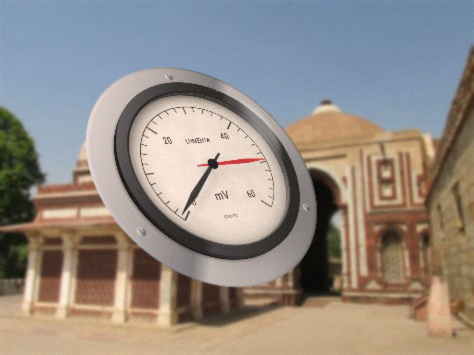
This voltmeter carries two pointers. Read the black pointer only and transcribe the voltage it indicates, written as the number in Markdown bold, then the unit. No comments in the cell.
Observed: **1** mV
